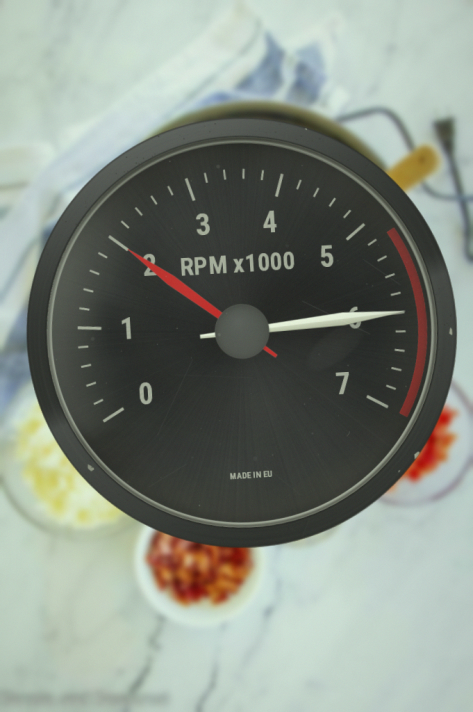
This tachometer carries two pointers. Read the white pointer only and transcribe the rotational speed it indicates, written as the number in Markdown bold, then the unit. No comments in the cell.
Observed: **6000** rpm
